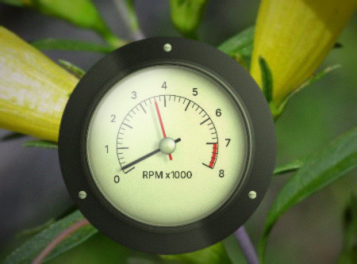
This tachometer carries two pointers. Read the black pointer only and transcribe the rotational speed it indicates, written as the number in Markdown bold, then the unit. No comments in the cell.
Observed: **200** rpm
